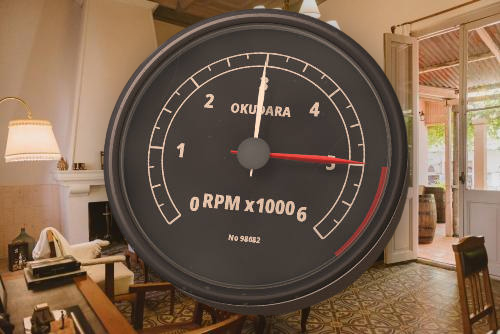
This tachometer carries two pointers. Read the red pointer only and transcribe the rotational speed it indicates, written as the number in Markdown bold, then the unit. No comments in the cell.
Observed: **5000** rpm
